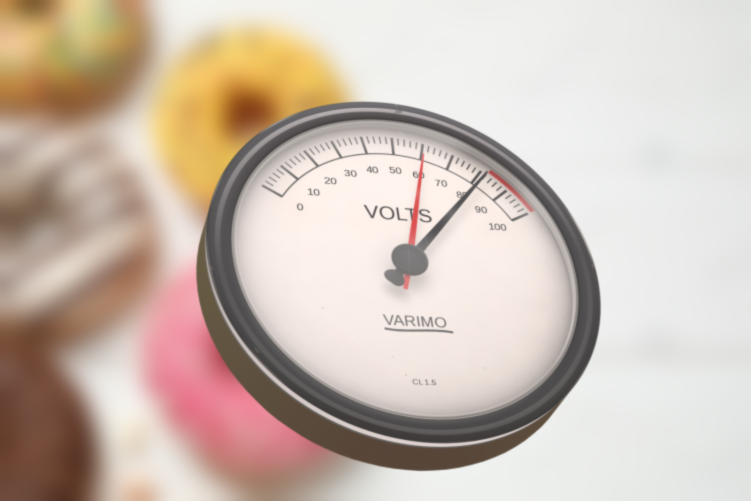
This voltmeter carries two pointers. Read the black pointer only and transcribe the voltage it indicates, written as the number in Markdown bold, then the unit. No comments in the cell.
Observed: **82** V
